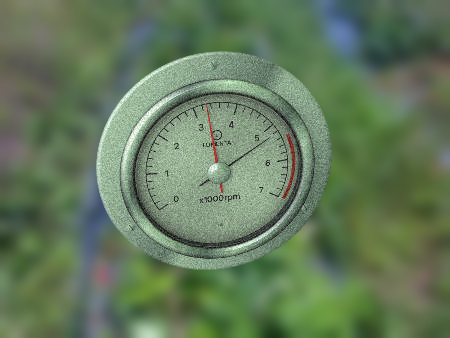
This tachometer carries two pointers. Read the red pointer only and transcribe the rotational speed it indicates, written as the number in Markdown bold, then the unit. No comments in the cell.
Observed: **3300** rpm
